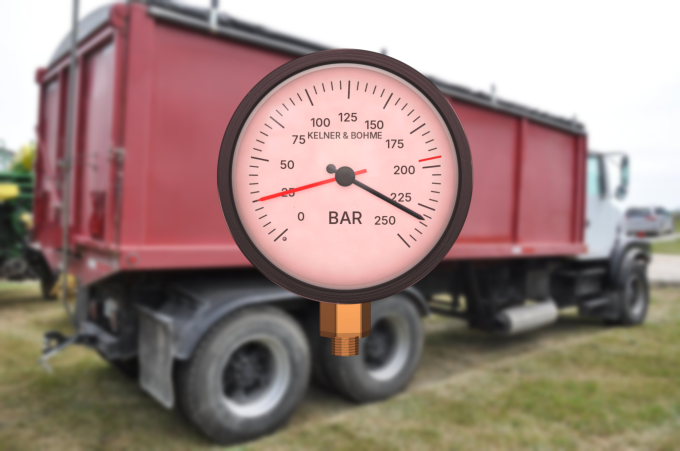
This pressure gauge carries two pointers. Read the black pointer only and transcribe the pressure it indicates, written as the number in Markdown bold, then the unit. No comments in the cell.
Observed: **232.5** bar
